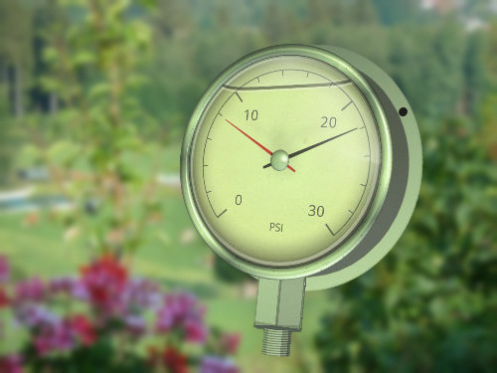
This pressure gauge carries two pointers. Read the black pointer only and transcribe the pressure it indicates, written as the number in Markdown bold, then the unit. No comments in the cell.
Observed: **22** psi
